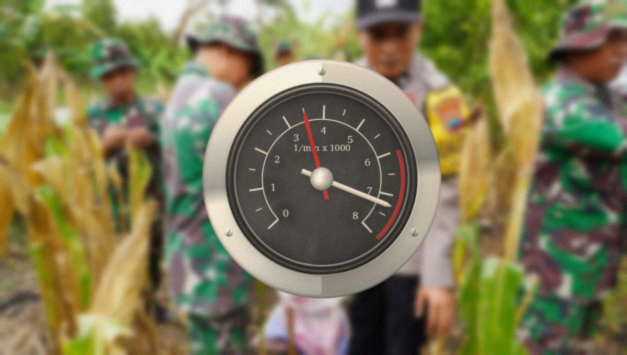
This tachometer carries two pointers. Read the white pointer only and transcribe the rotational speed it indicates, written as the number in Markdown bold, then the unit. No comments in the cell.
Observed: **7250** rpm
